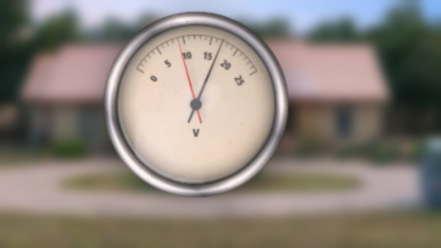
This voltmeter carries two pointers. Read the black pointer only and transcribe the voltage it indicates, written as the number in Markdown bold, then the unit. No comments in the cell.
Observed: **17** V
